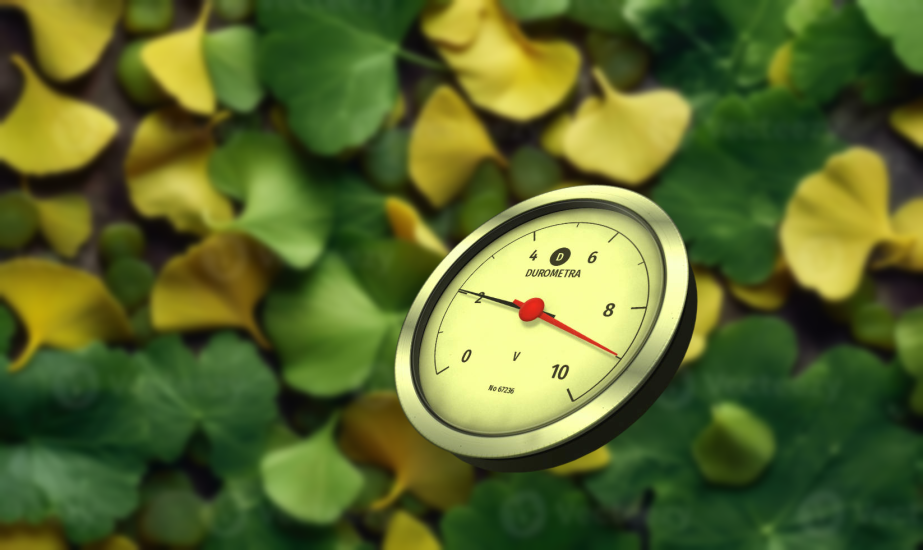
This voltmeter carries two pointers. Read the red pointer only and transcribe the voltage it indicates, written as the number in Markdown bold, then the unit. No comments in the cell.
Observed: **9** V
